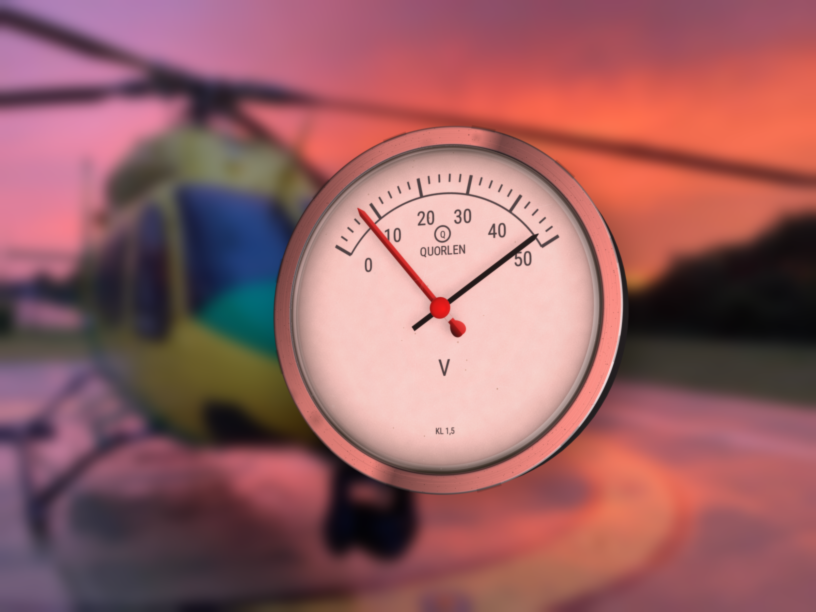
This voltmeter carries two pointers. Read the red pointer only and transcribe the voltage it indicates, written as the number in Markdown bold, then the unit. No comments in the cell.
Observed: **8** V
